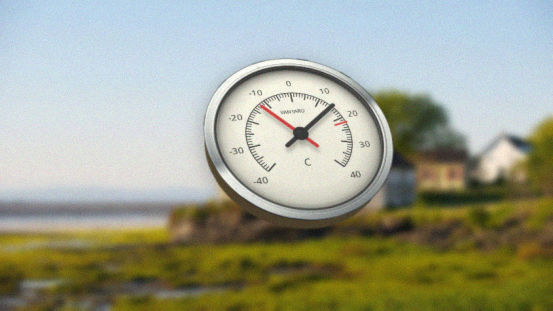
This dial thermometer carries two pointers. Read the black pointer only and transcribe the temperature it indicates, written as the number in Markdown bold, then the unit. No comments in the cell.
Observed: **15** °C
